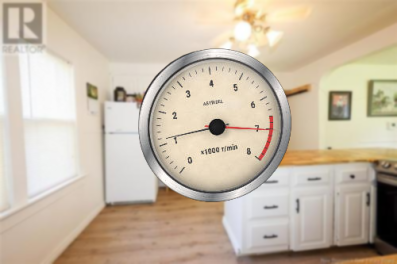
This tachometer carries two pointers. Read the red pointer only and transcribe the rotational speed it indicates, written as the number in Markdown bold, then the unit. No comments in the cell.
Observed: **7000** rpm
